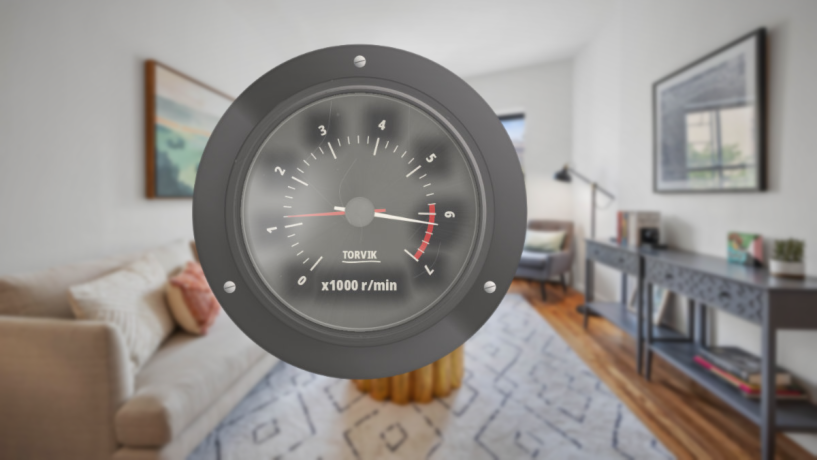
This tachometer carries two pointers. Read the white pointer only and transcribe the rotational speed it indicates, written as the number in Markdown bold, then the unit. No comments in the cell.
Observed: **6200** rpm
